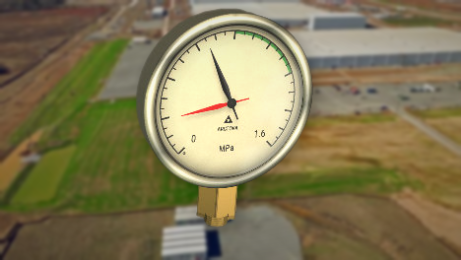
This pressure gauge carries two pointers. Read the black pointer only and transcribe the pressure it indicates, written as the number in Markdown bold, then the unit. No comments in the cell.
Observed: **0.65** MPa
